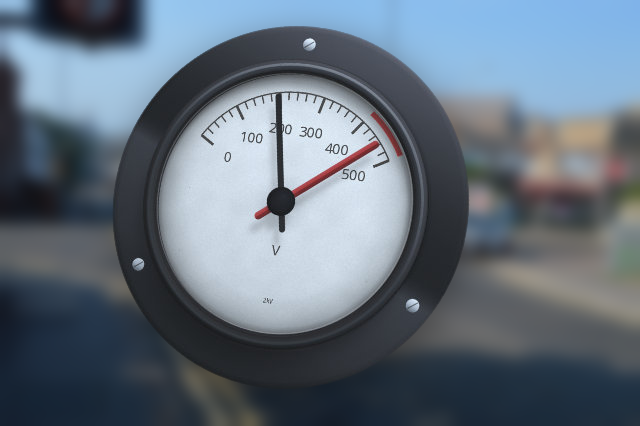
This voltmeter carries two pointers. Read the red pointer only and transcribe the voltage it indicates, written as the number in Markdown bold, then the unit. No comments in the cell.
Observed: **460** V
